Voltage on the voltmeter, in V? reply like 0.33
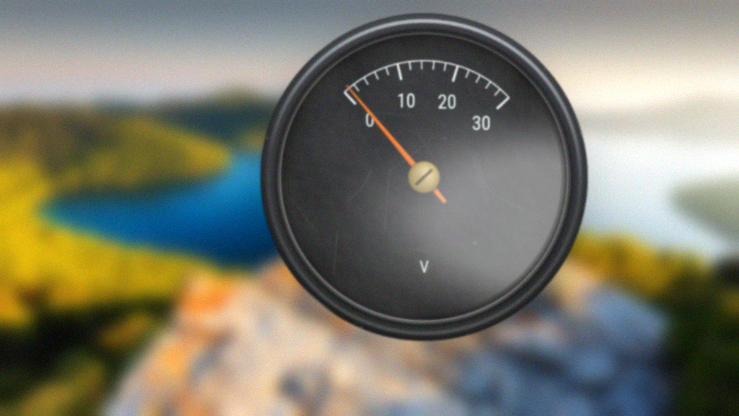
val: 1
